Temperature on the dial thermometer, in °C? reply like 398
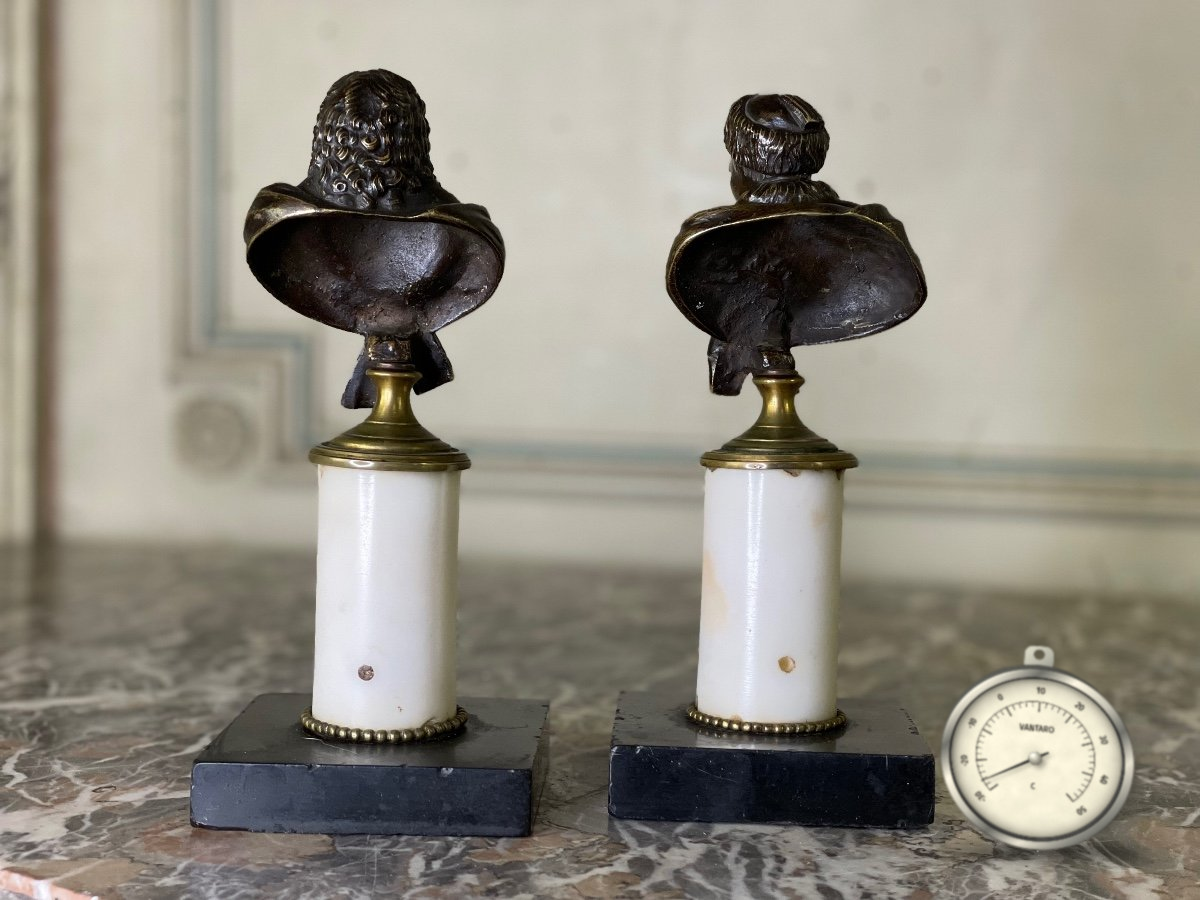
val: -26
